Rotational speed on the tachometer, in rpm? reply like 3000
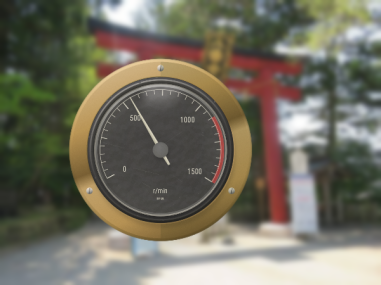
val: 550
